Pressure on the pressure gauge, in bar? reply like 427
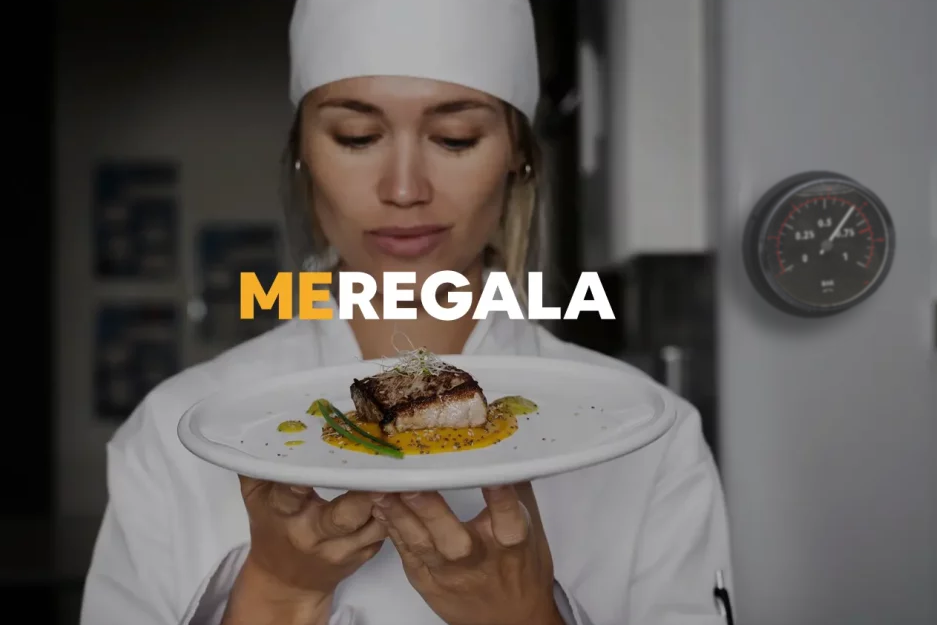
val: 0.65
